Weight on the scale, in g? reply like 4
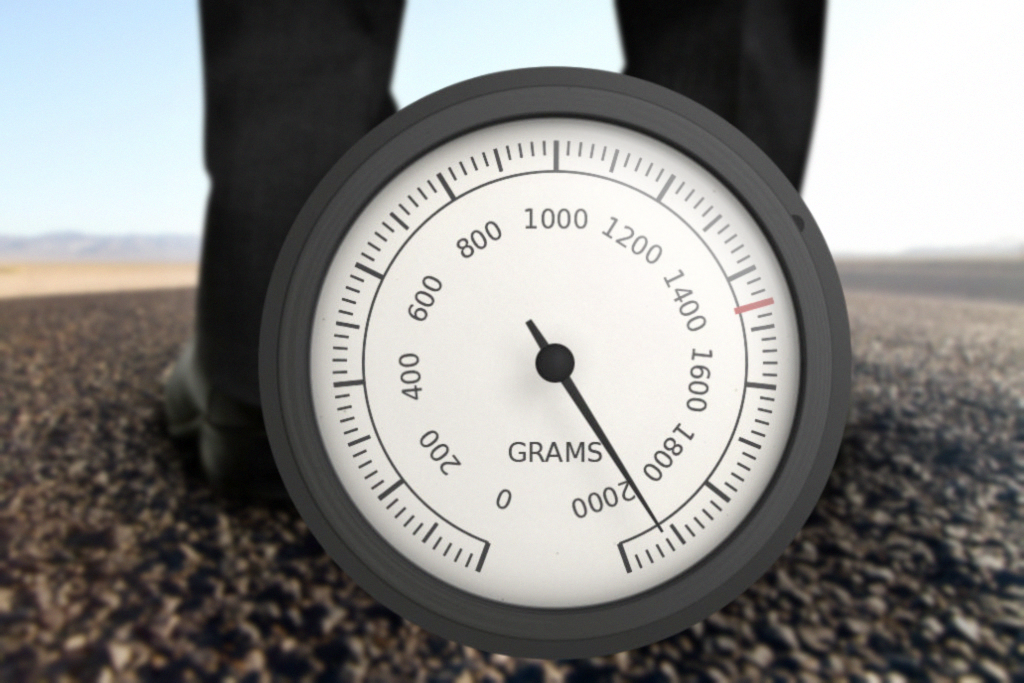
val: 1920
